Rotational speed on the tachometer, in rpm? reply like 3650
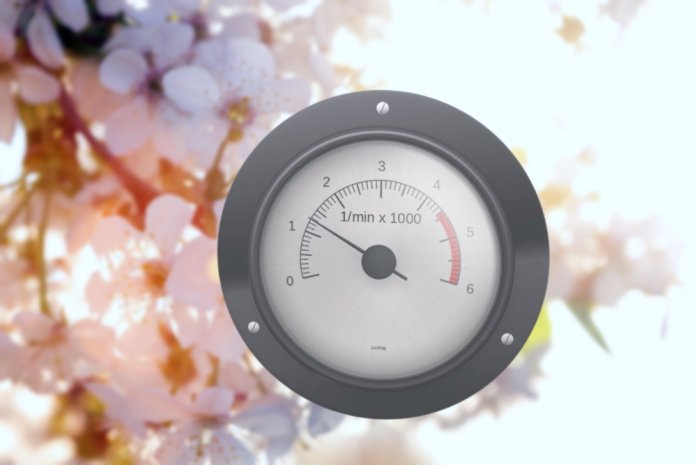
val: 1300
